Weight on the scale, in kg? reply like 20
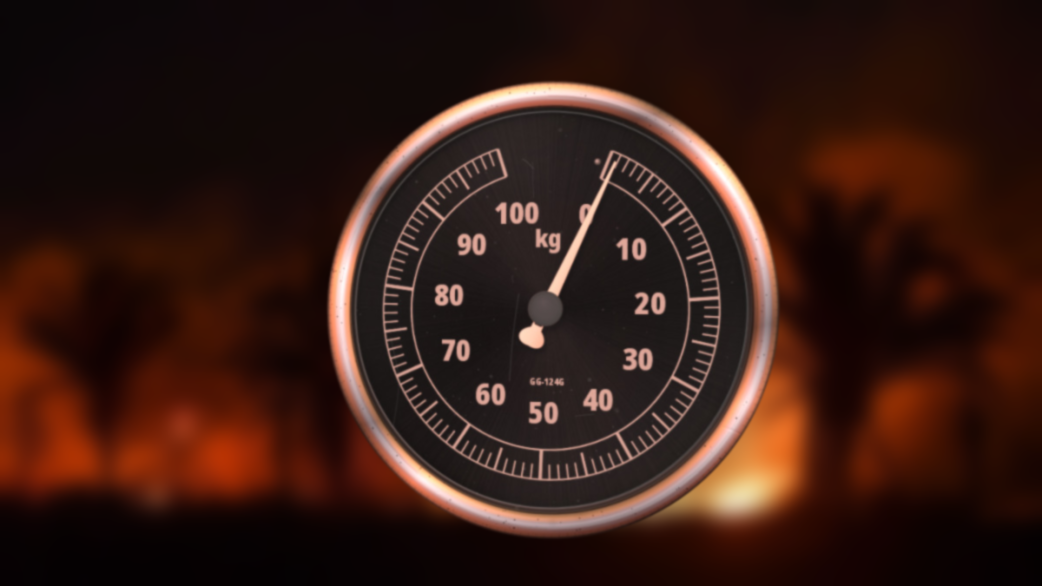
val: 1
